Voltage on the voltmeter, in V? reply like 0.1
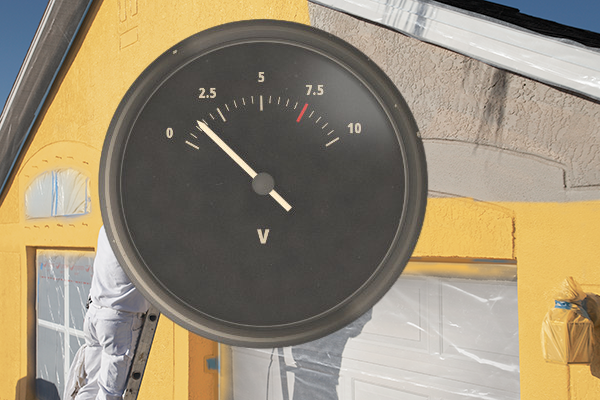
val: 1.25
